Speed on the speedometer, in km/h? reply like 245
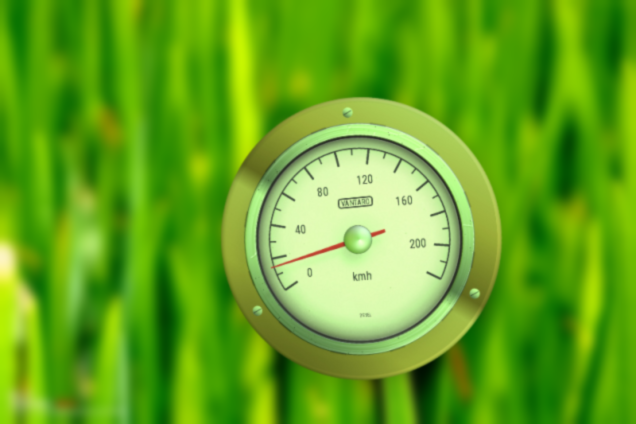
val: 15
